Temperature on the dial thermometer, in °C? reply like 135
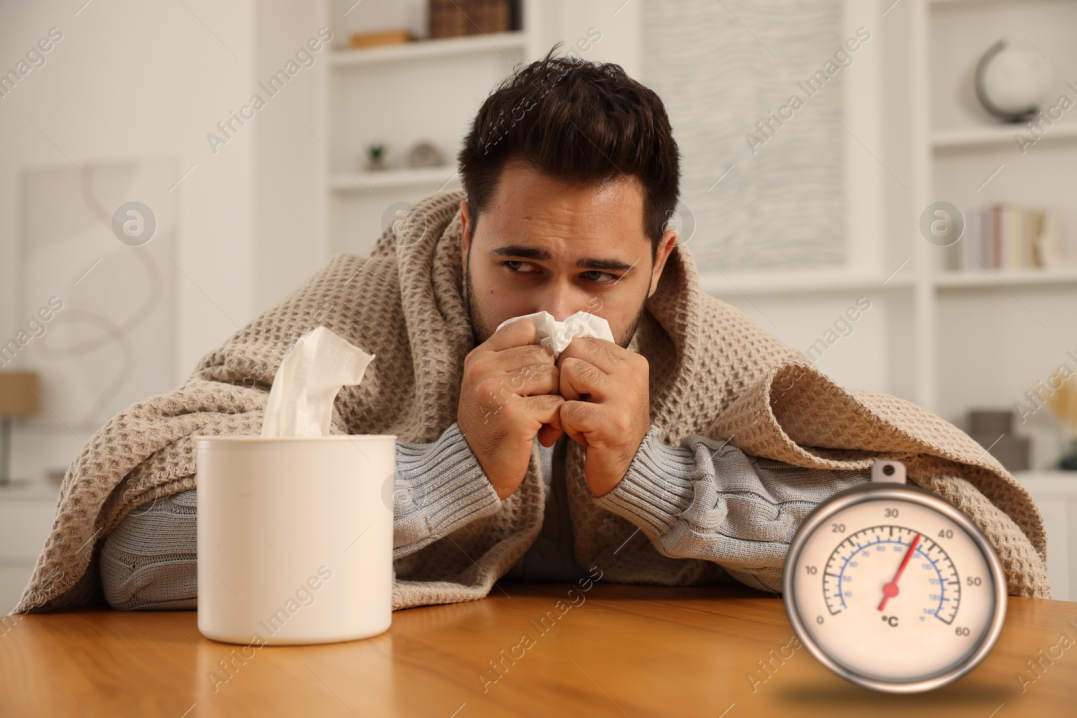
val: 36
